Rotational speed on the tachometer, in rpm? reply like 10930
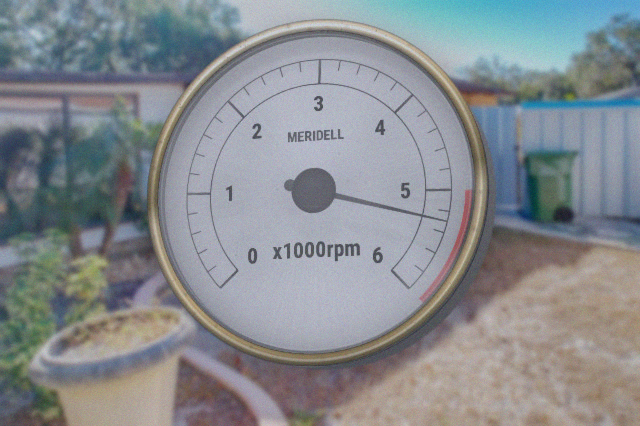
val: 5300
